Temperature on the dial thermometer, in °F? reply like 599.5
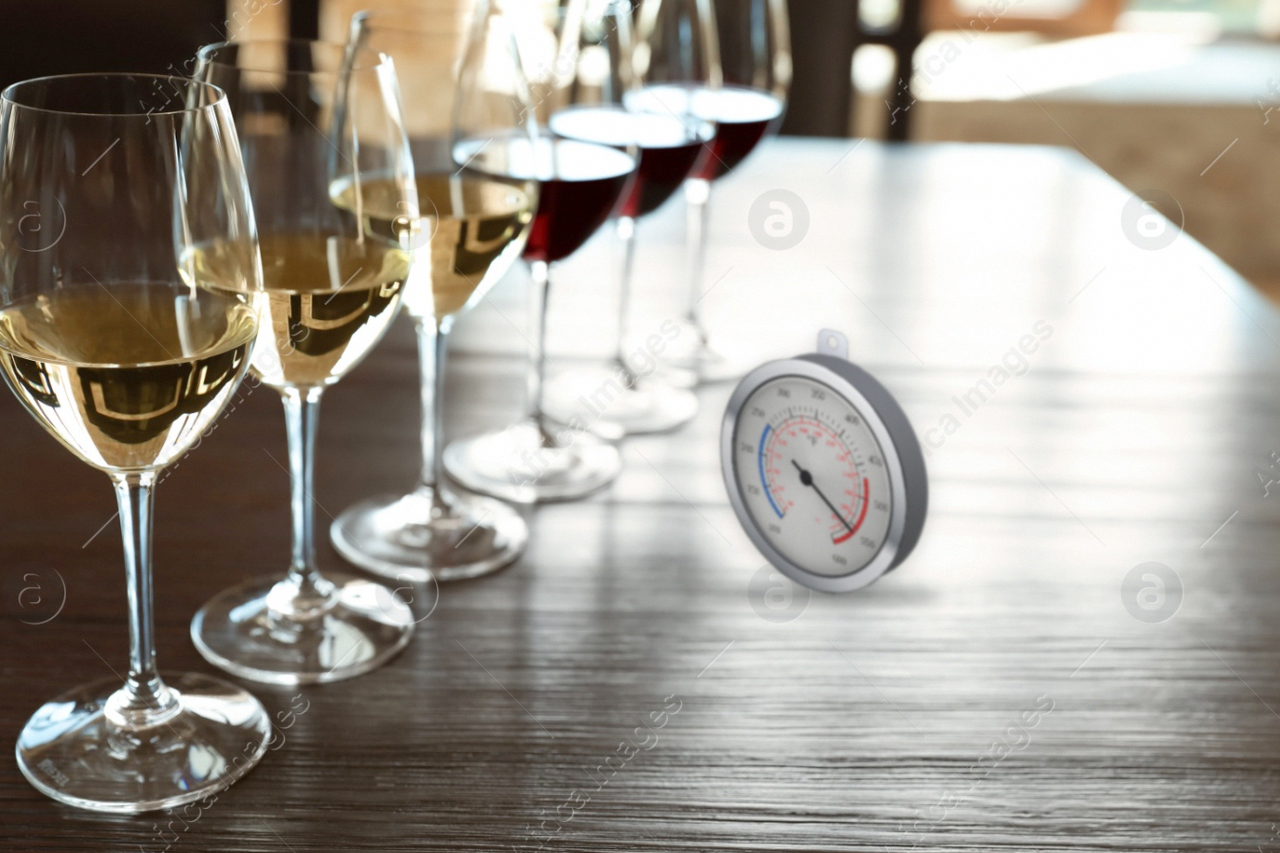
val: 550
